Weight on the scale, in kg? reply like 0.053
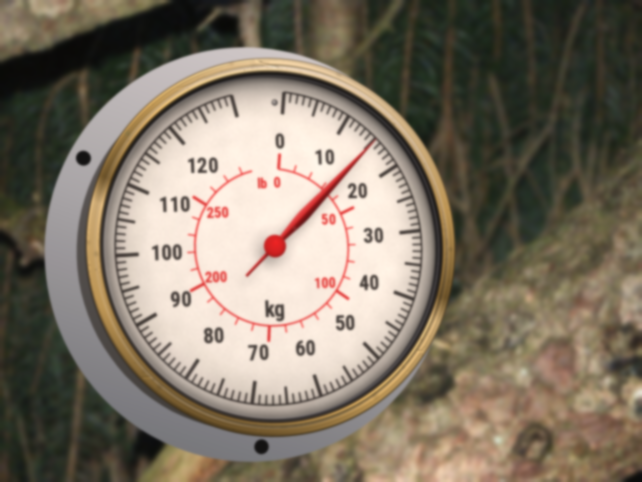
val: 15
